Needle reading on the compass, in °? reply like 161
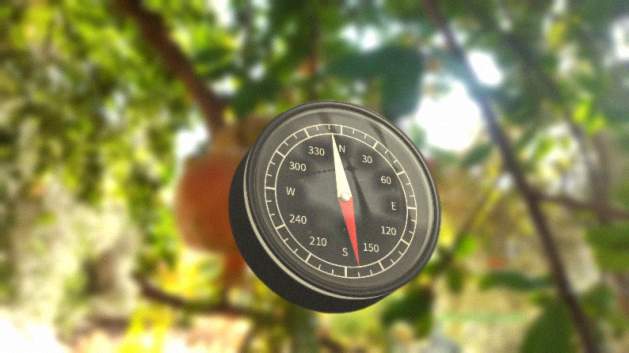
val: 170
